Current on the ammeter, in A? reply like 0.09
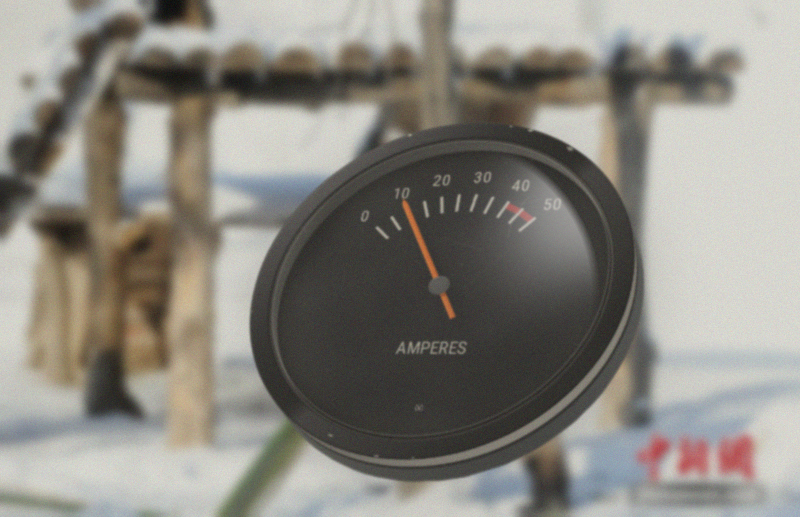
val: 10
